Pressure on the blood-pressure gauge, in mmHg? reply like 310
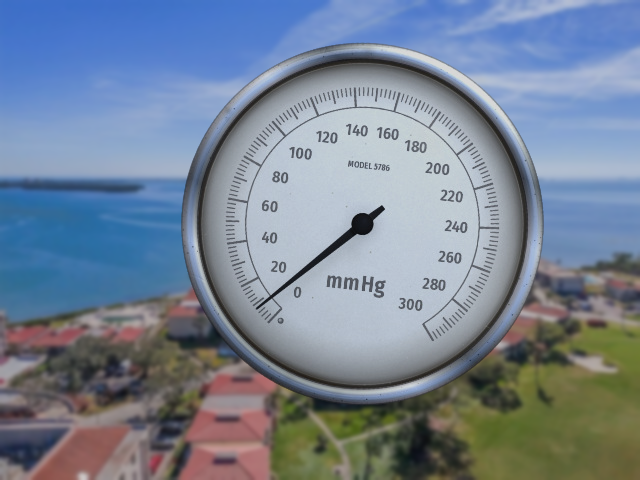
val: 8
